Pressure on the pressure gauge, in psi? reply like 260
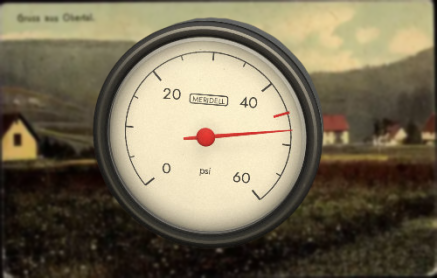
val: 47.5
